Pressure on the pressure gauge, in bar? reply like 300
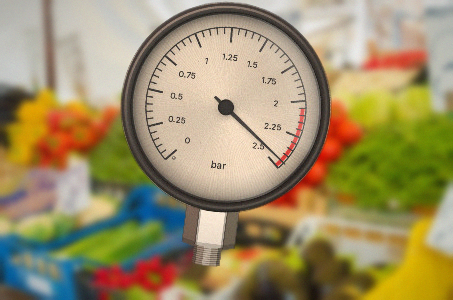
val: 2.45
